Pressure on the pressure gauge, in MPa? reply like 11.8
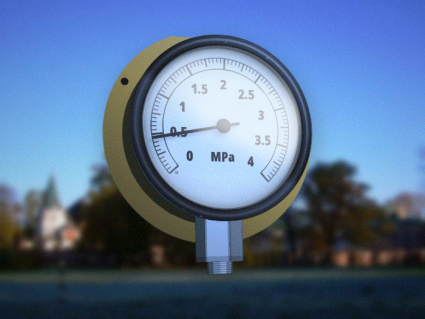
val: 0.45
